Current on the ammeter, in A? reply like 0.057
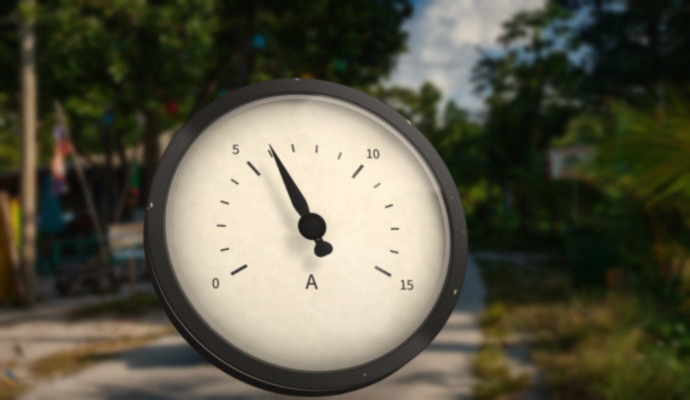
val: 6
